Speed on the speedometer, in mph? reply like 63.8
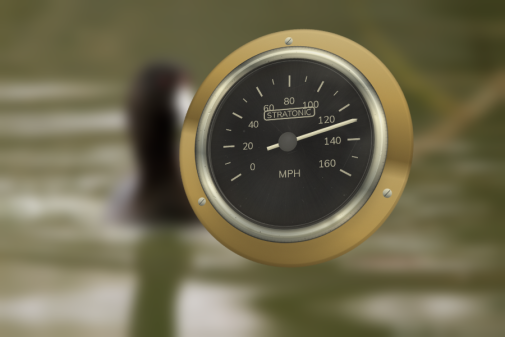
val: 130
